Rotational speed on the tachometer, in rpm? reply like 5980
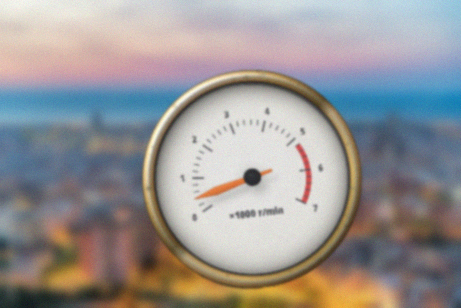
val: 400
